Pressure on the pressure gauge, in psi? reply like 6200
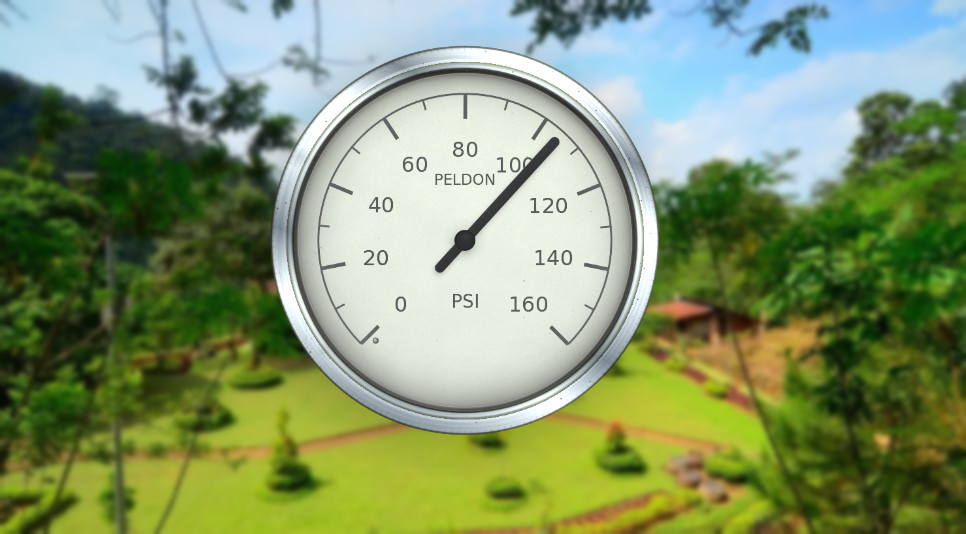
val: 105
